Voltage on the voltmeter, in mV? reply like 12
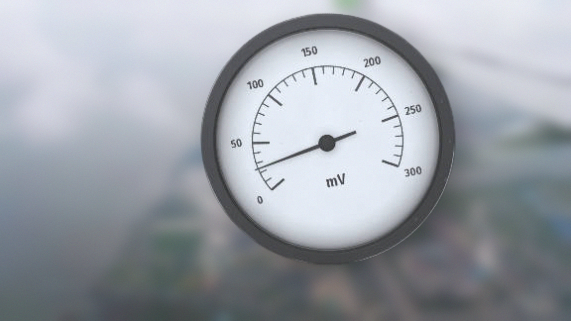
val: 25
